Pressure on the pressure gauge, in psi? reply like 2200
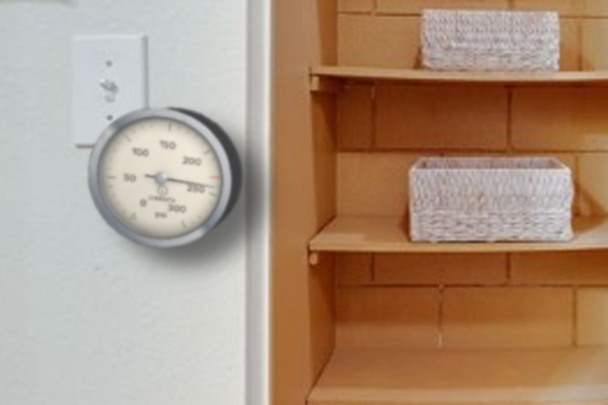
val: 240
